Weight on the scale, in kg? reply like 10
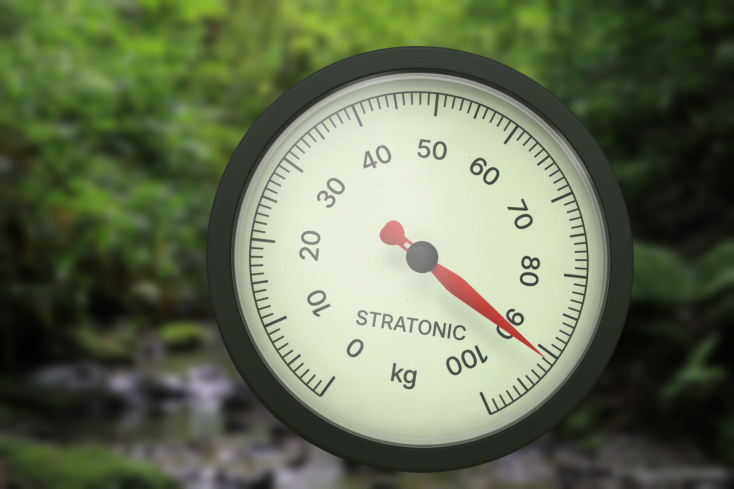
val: 91
